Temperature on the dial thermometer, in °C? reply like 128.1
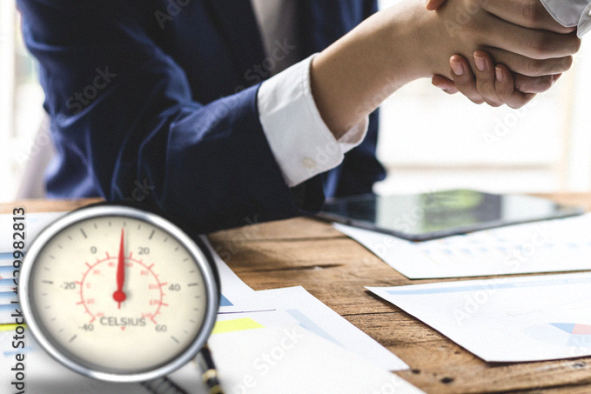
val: 12
